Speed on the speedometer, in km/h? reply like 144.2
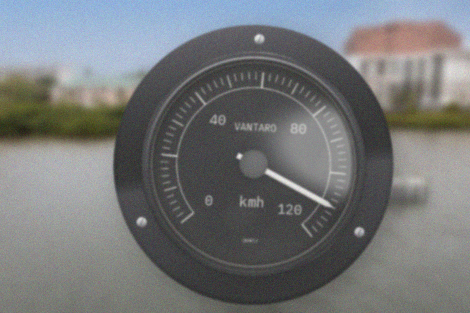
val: 110
